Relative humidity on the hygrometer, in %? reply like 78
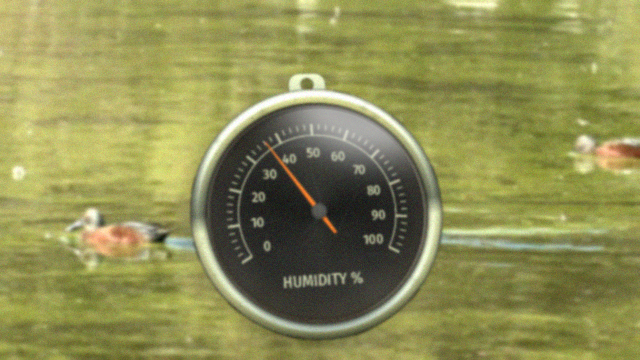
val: 36
